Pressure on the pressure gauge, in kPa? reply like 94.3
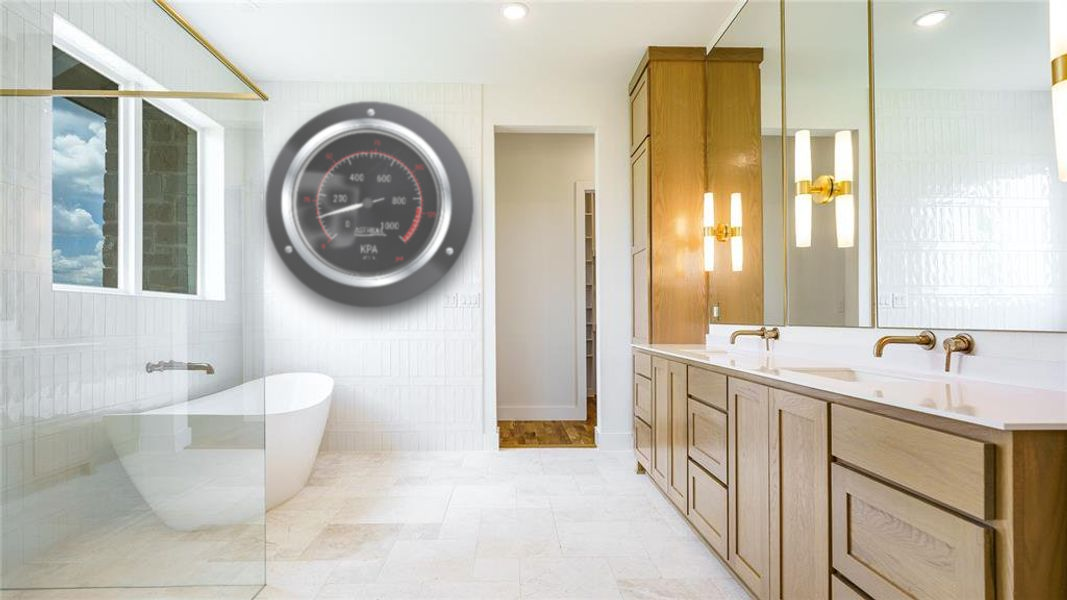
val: 100
